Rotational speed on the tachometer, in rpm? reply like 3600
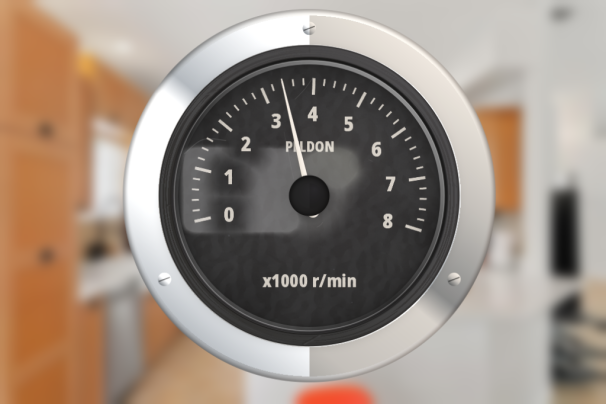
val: 3400
